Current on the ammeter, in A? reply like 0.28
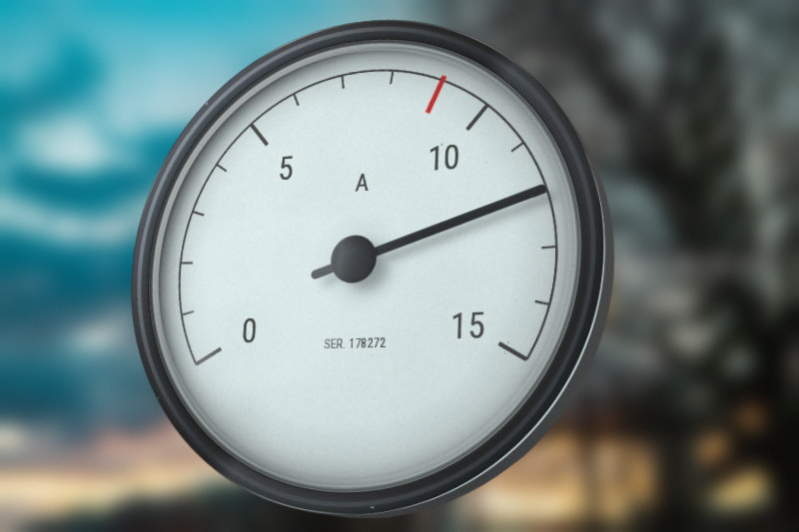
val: 12
